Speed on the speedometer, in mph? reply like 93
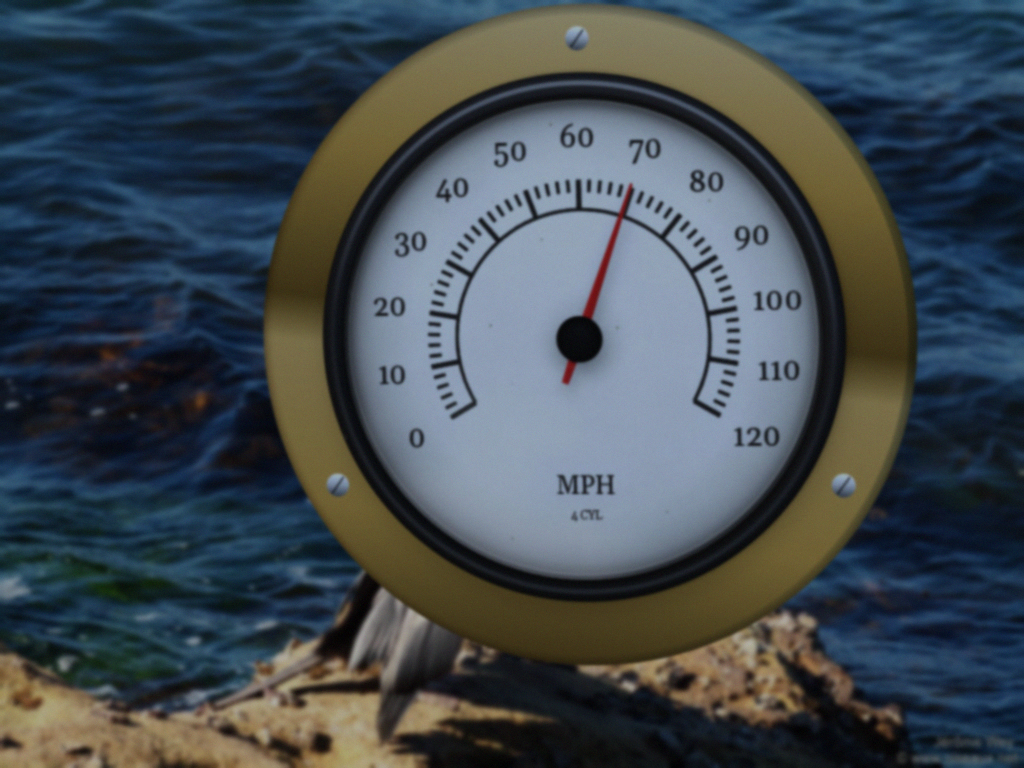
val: 70
